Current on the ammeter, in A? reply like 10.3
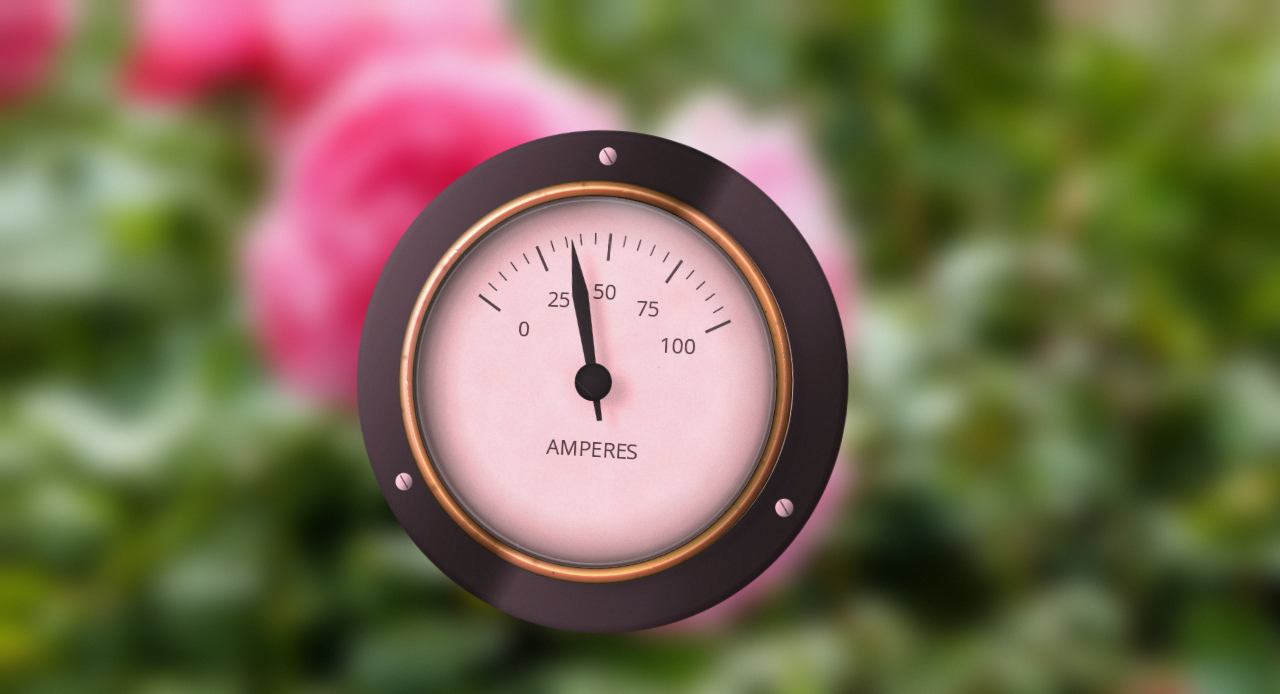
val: 37.5
